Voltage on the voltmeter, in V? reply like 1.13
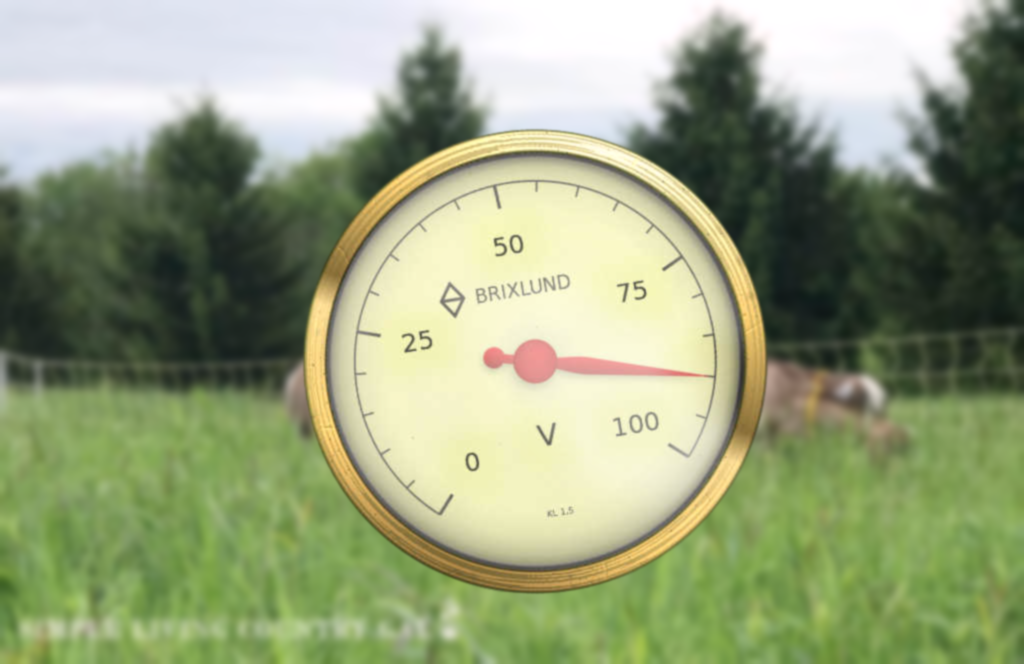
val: 90
